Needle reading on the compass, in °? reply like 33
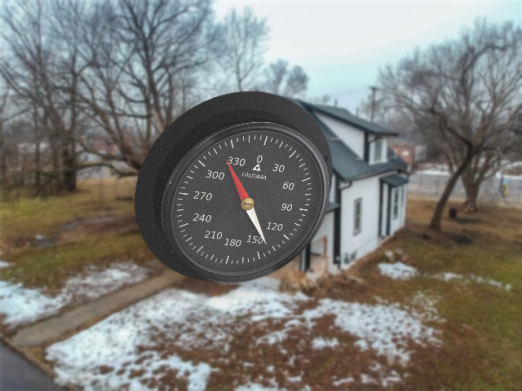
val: 320
